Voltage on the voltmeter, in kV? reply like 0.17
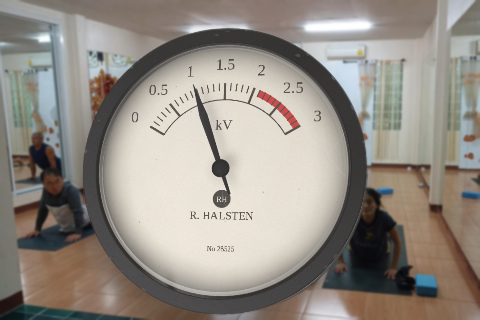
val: 1
